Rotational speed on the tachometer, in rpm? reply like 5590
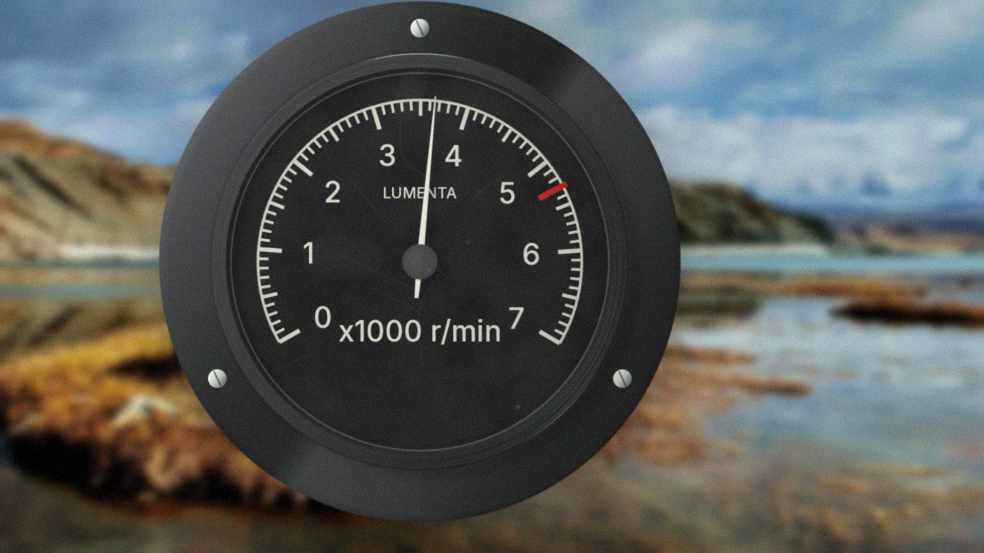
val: 3650
